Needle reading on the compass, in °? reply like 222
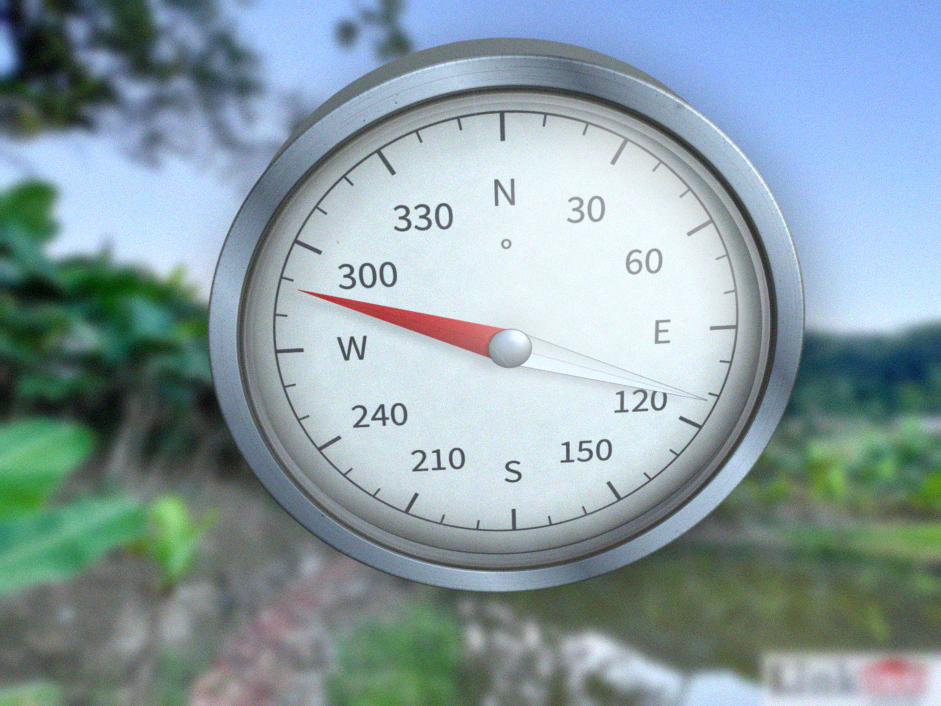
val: 290
